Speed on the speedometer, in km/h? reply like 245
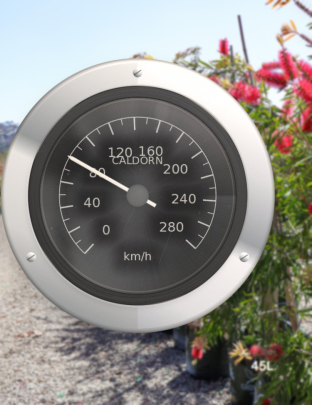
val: 80
